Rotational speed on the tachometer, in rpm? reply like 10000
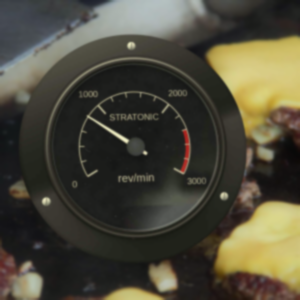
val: 800
